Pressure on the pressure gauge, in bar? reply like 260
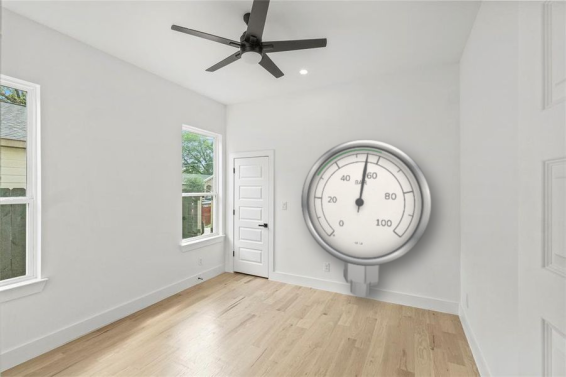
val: 55
